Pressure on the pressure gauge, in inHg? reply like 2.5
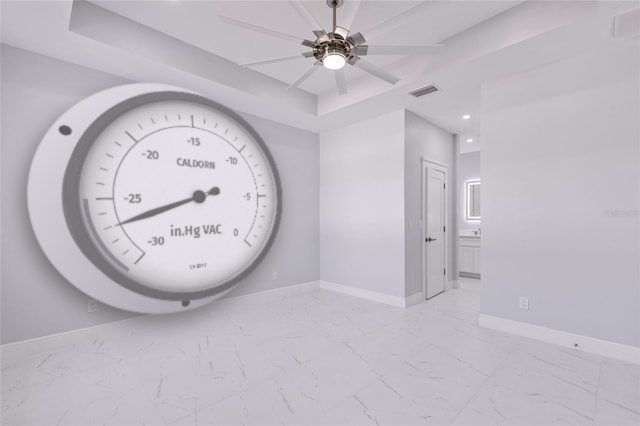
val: -27
